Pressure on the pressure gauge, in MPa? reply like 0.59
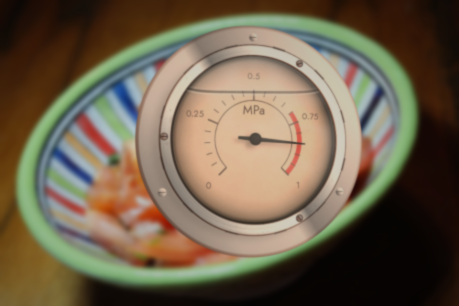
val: 0.85
